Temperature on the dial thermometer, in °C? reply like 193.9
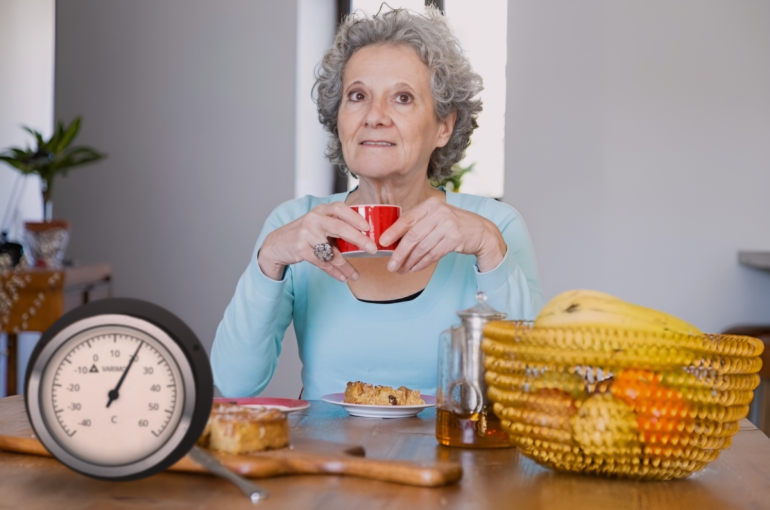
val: 20
